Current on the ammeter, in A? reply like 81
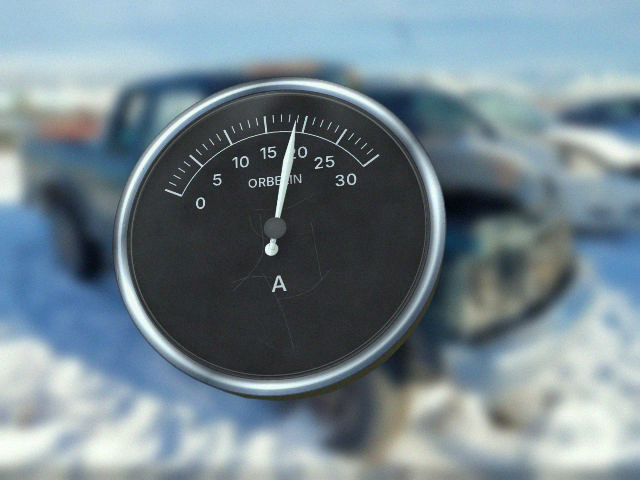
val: 19
